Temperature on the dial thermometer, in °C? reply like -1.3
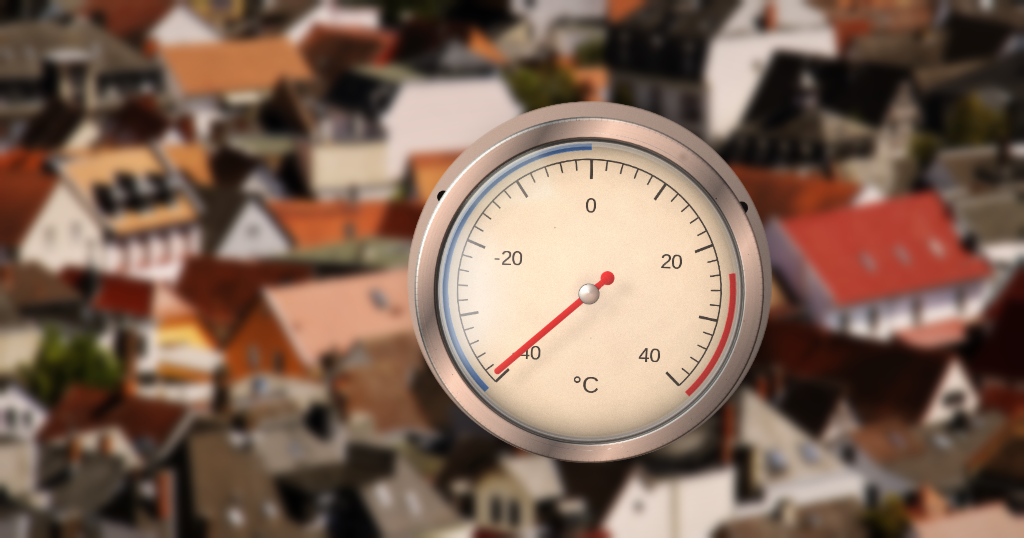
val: -39
